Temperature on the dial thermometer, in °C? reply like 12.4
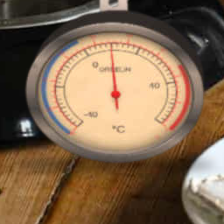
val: 10
